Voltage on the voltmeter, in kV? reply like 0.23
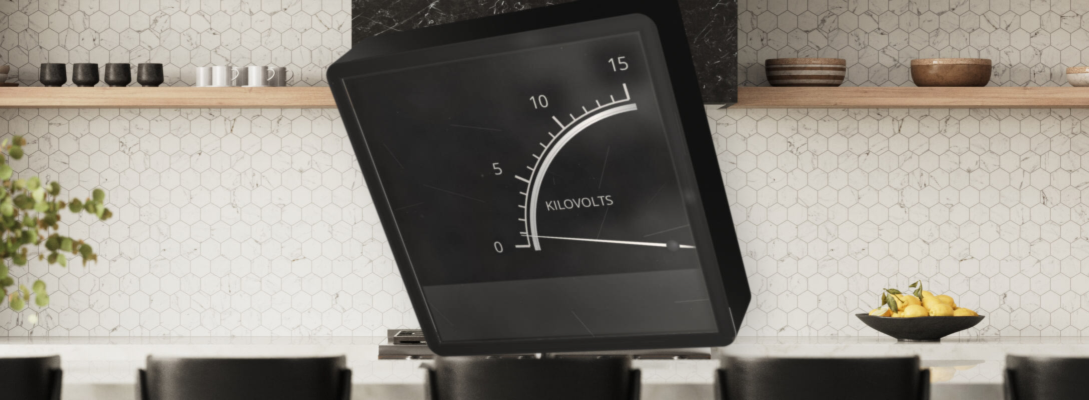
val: 1
